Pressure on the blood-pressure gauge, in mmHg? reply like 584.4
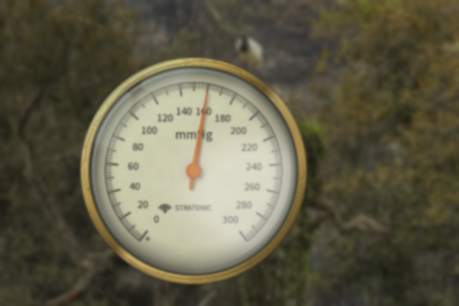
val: 160
